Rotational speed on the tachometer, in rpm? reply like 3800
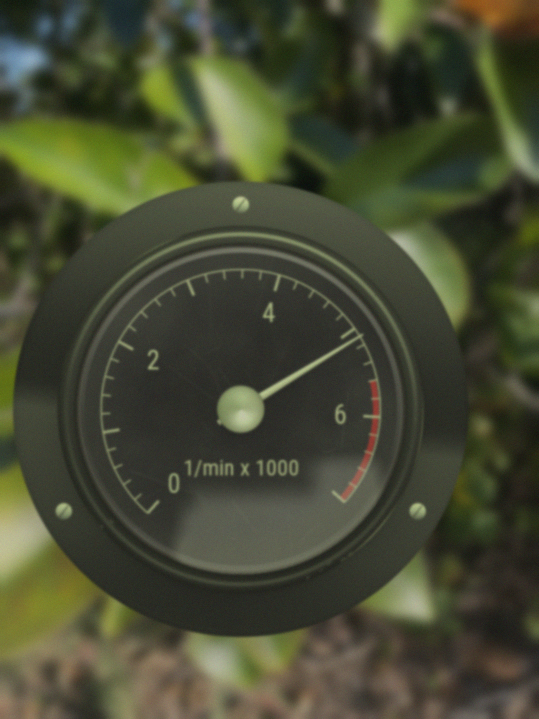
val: 5100
